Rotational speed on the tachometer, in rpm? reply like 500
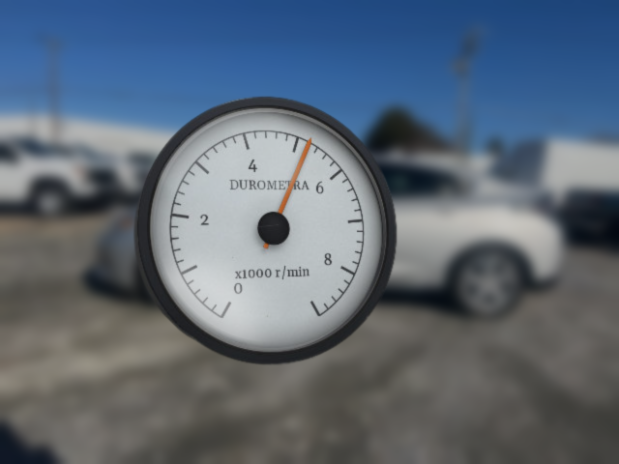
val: 5200
